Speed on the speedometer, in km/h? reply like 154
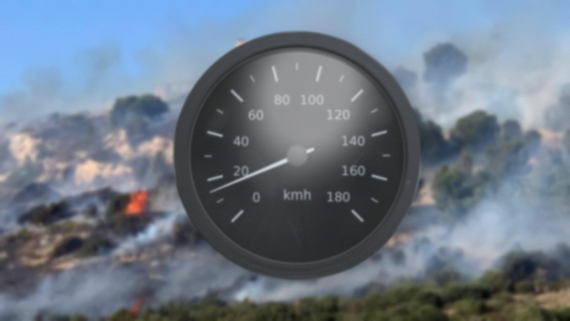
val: 15
